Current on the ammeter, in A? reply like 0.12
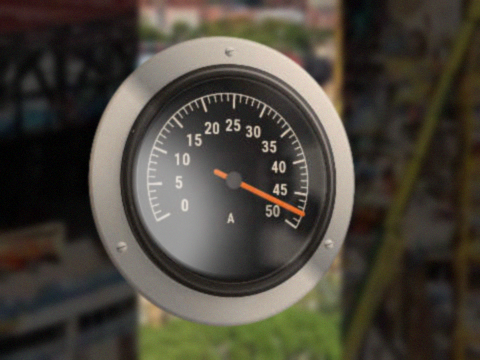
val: 48
